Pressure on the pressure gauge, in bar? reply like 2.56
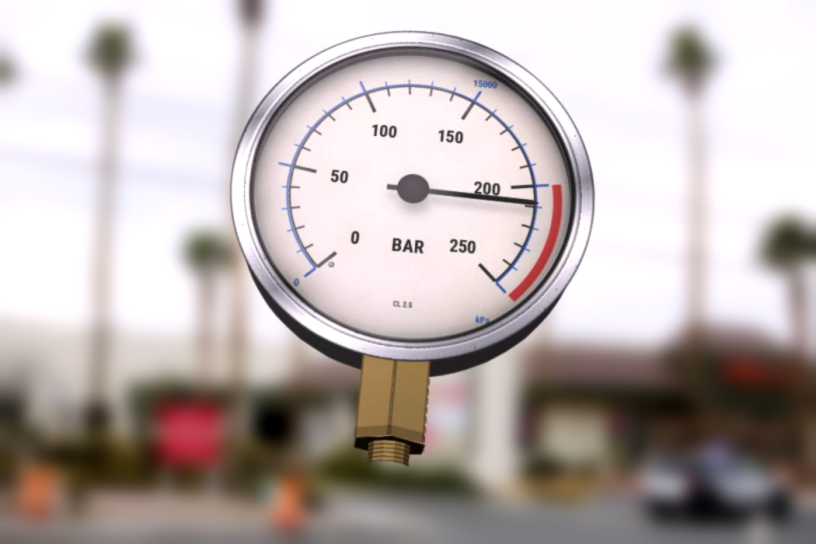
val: 210
